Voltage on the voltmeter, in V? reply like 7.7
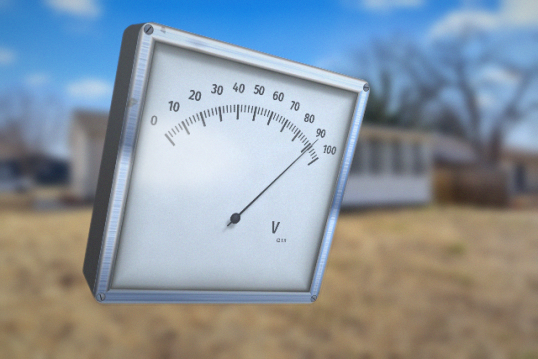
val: 90
